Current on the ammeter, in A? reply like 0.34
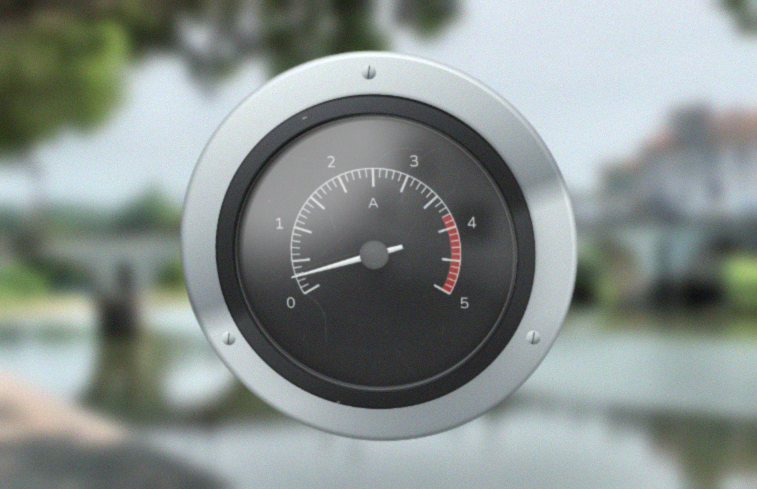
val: 0.3
